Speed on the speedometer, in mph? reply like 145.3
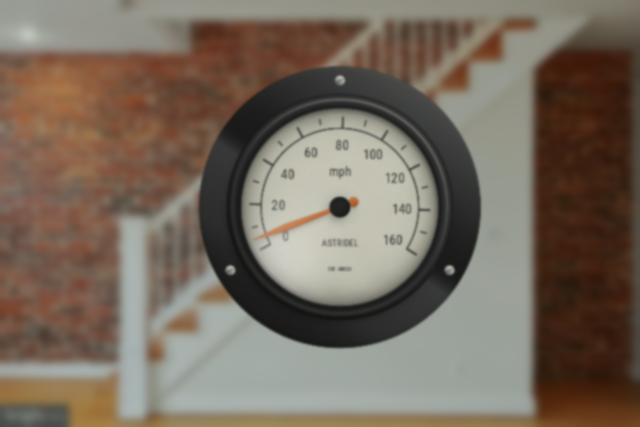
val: 5
